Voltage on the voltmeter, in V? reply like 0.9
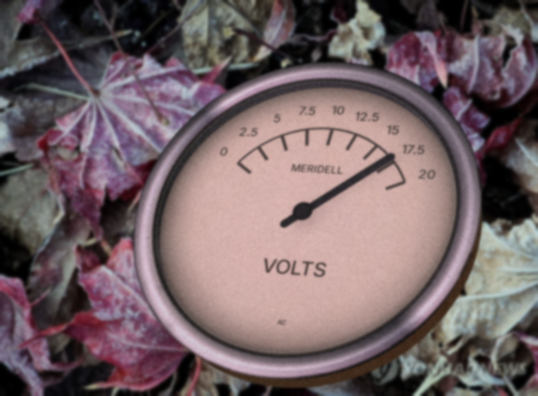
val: 17.5
